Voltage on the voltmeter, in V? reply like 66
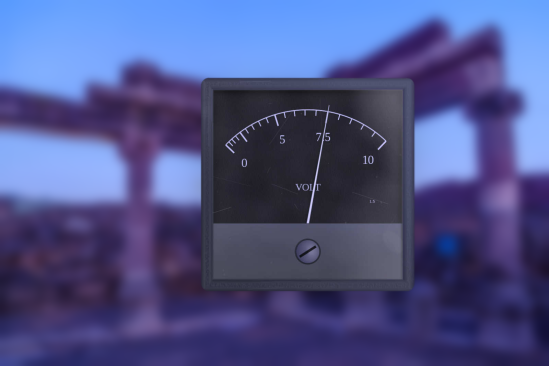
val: 7.5
